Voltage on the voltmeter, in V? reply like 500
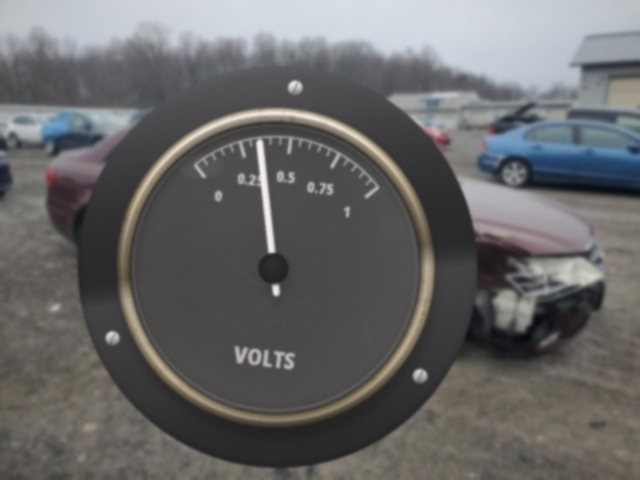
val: 0.35
